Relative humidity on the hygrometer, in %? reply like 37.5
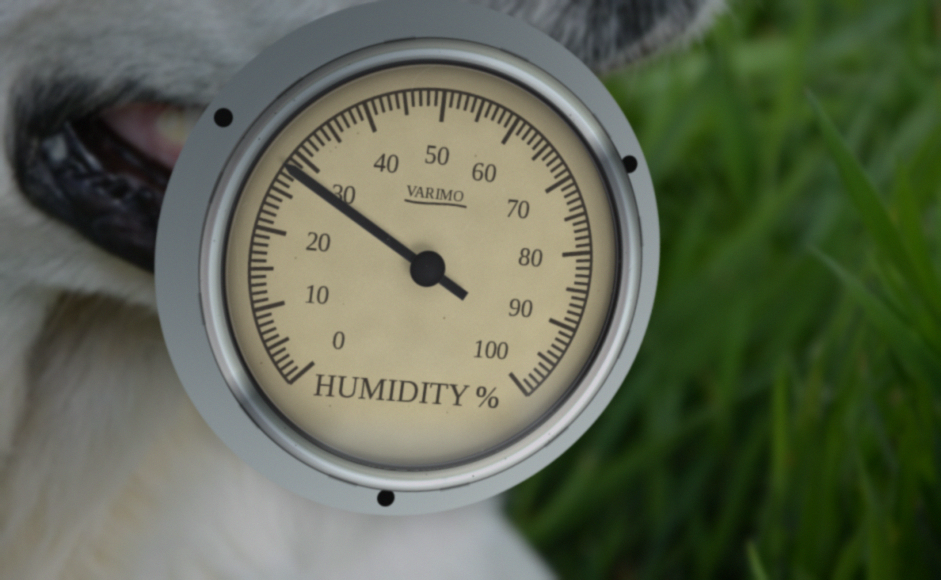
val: 28
